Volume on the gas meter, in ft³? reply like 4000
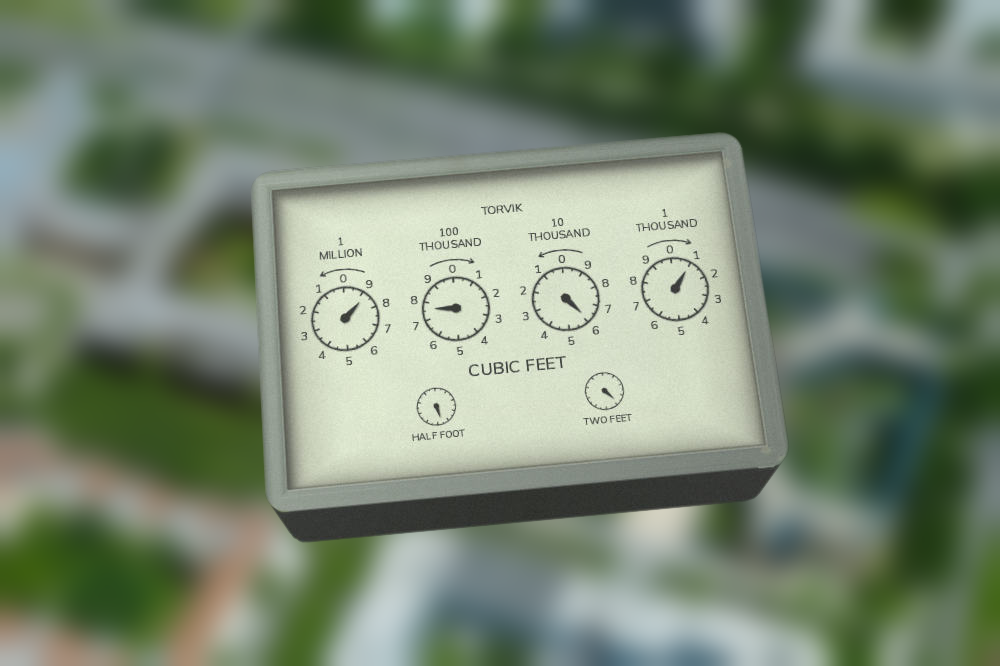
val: 876100
